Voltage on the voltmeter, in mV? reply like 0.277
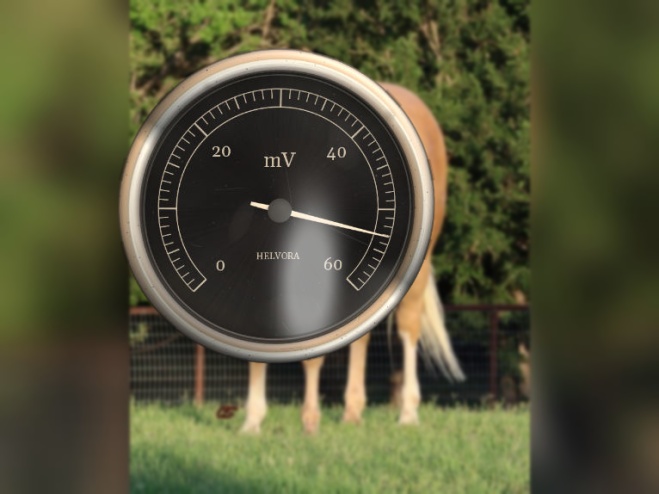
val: 53
